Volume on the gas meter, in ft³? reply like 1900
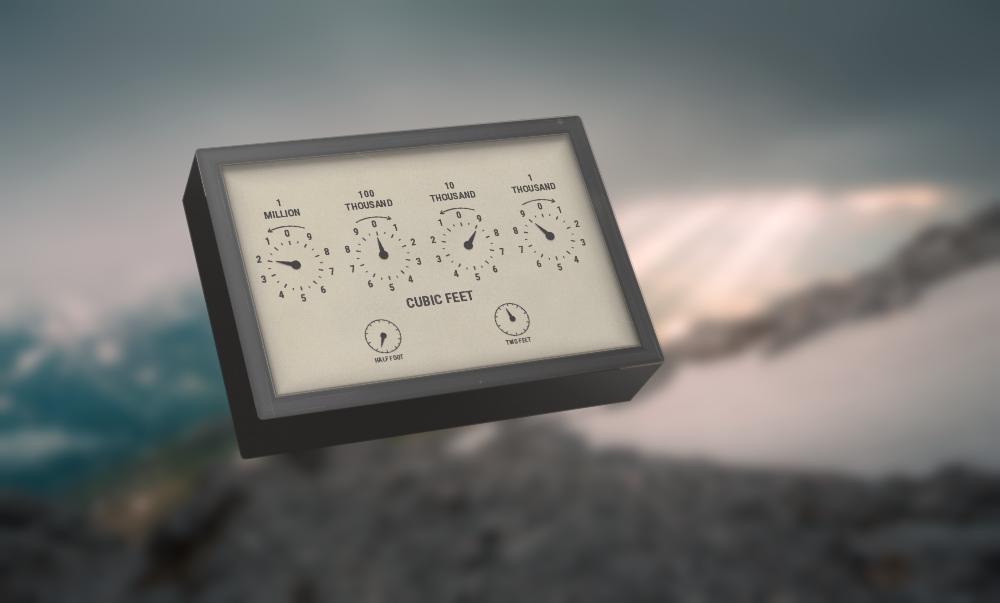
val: 198900
